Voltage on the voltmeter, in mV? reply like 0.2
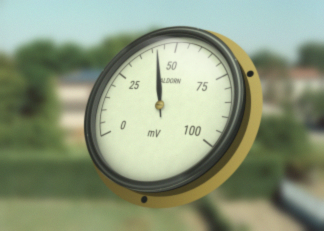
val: 42.5
